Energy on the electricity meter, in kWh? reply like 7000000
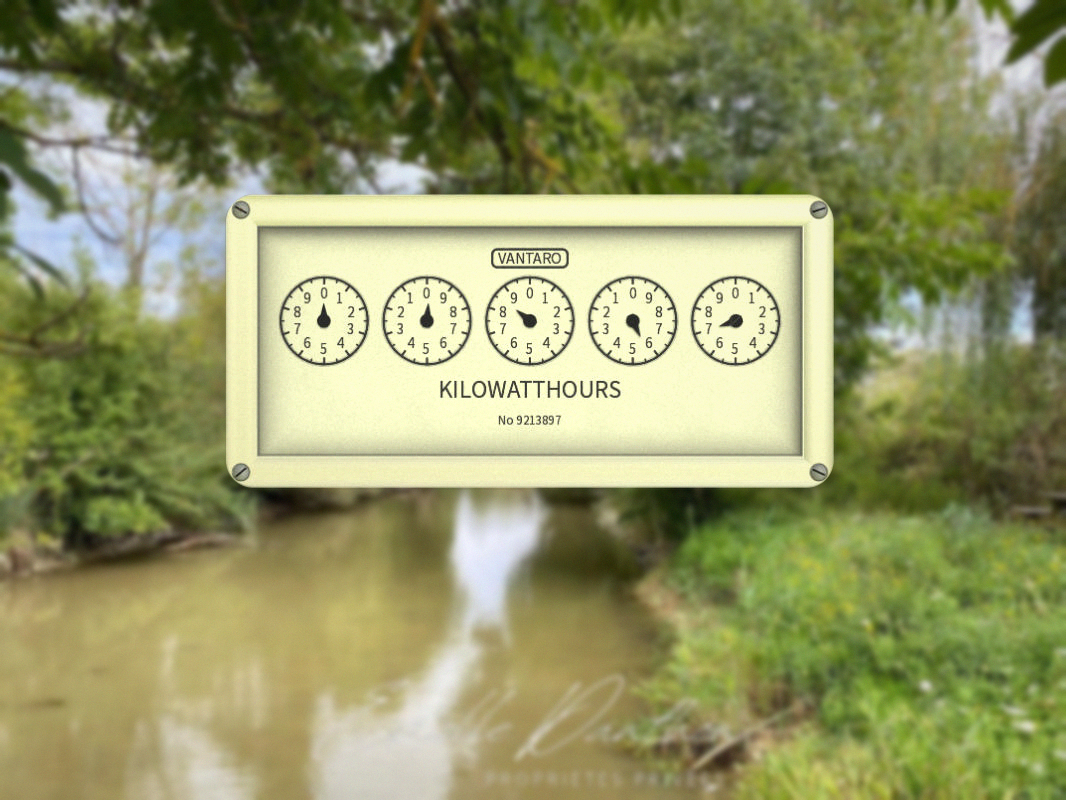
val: 99857
